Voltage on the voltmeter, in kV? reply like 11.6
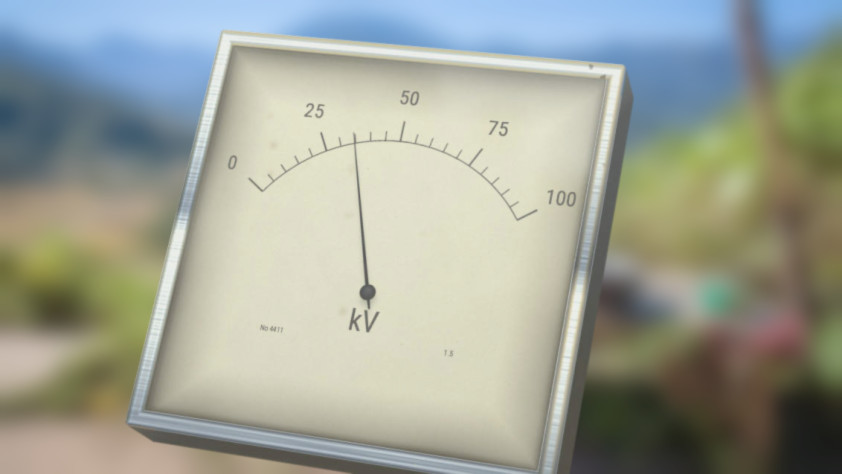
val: 35
